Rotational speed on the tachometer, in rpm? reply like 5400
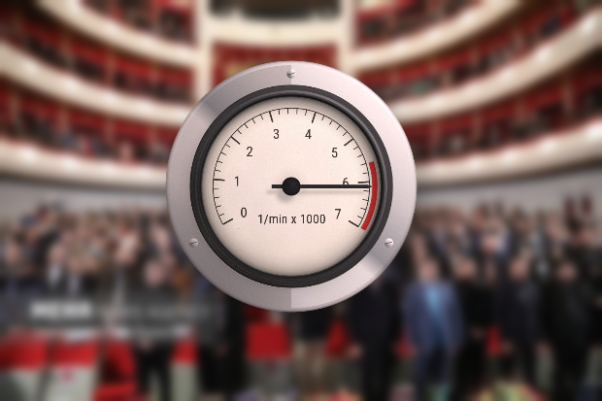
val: 6100
